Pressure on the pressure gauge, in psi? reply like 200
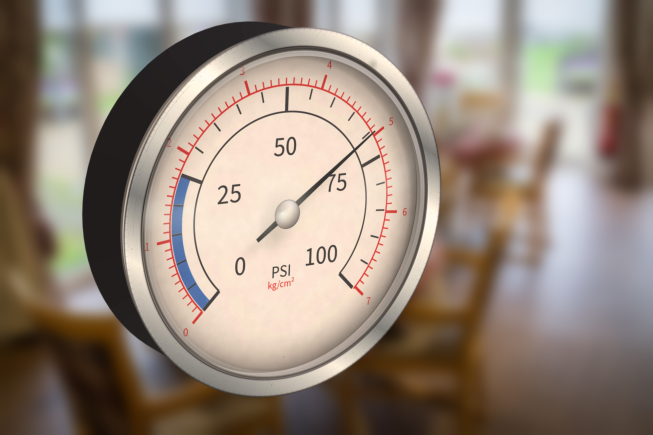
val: 70
